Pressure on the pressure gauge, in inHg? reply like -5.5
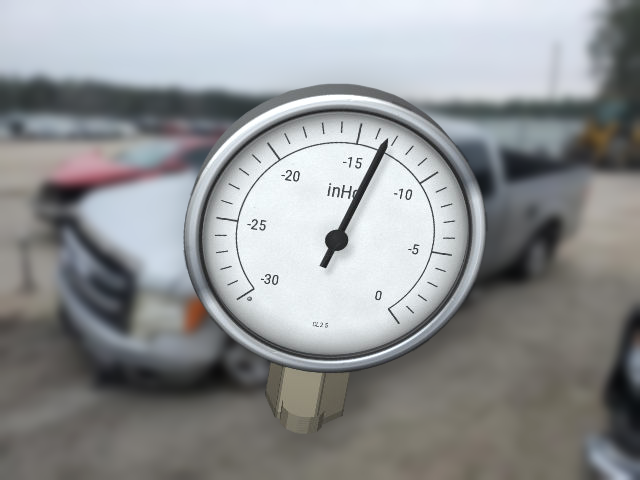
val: -13.5
